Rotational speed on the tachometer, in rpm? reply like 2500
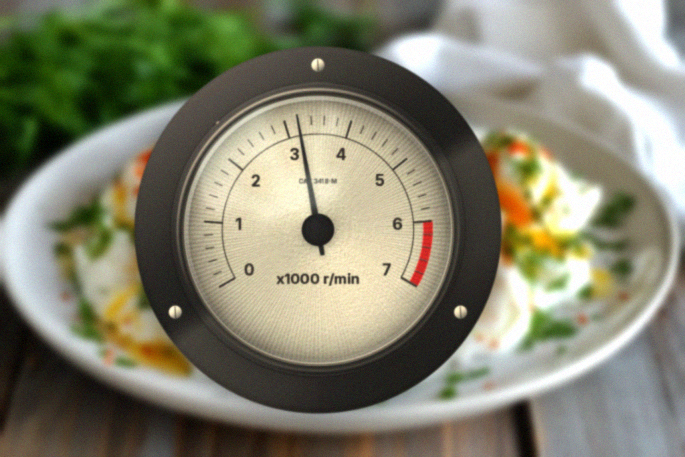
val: 3200
